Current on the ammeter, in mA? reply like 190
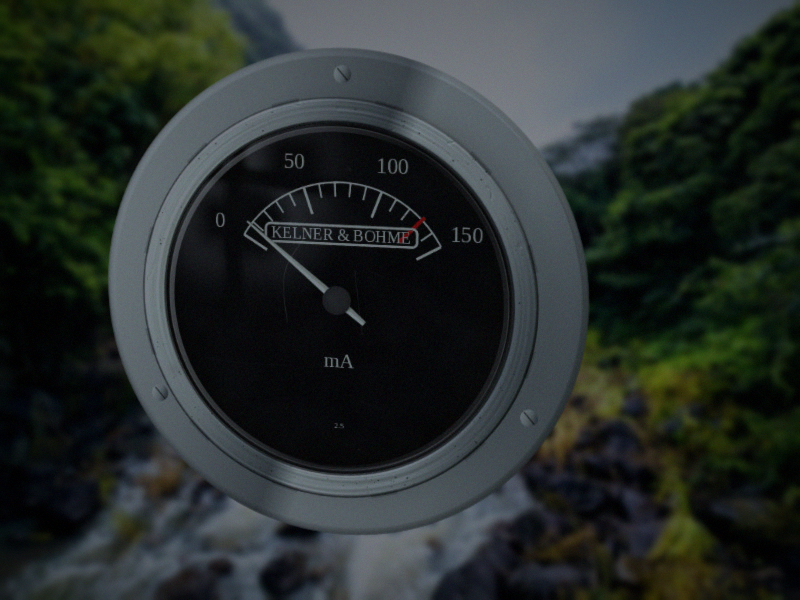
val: 10
